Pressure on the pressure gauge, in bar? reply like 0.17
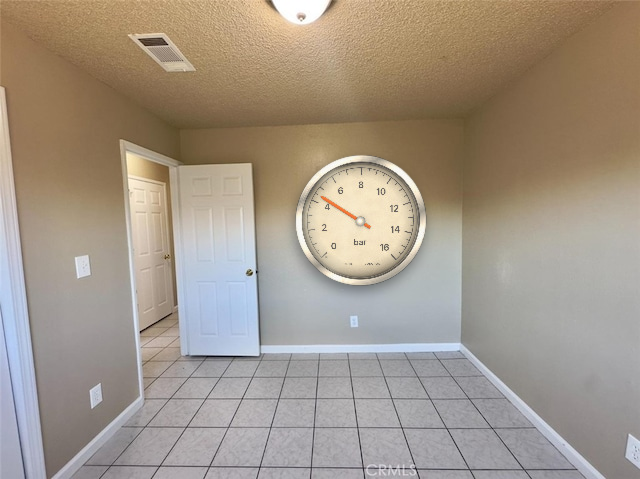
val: 4.5
